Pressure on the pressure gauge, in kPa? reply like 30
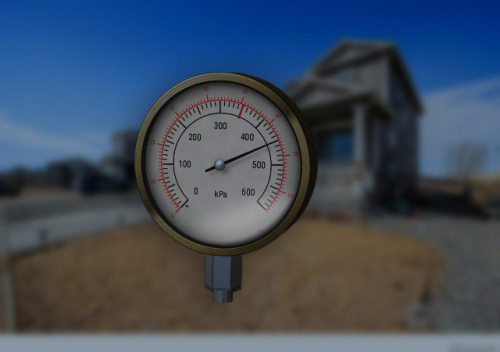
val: 450
